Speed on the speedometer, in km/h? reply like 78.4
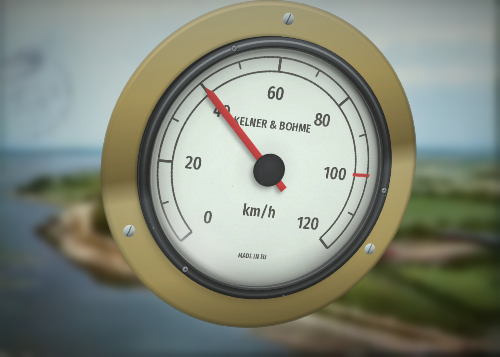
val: 40
